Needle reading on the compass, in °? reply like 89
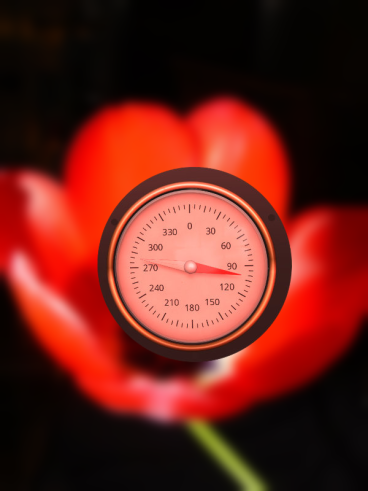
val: 100
